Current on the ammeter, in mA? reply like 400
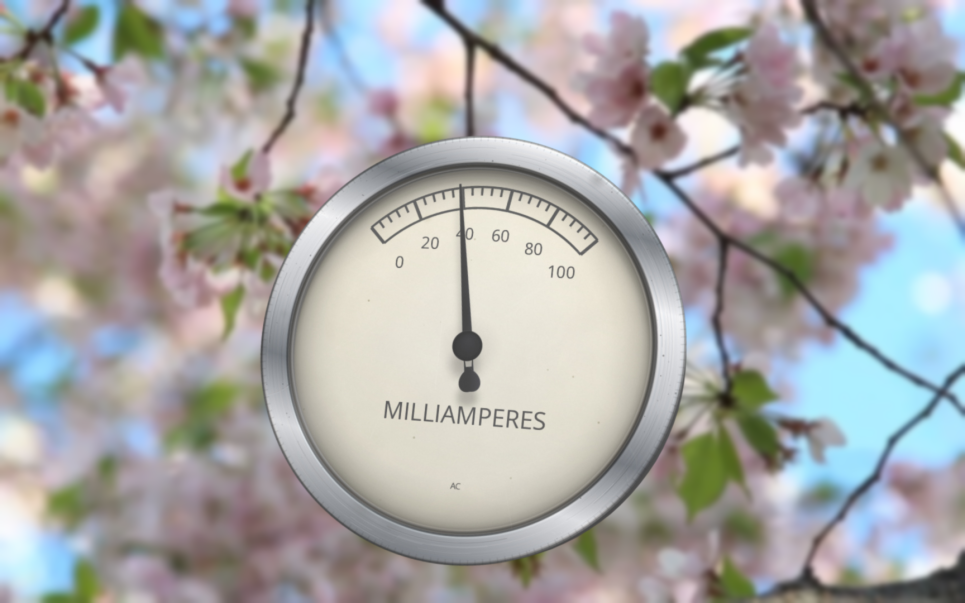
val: 40
